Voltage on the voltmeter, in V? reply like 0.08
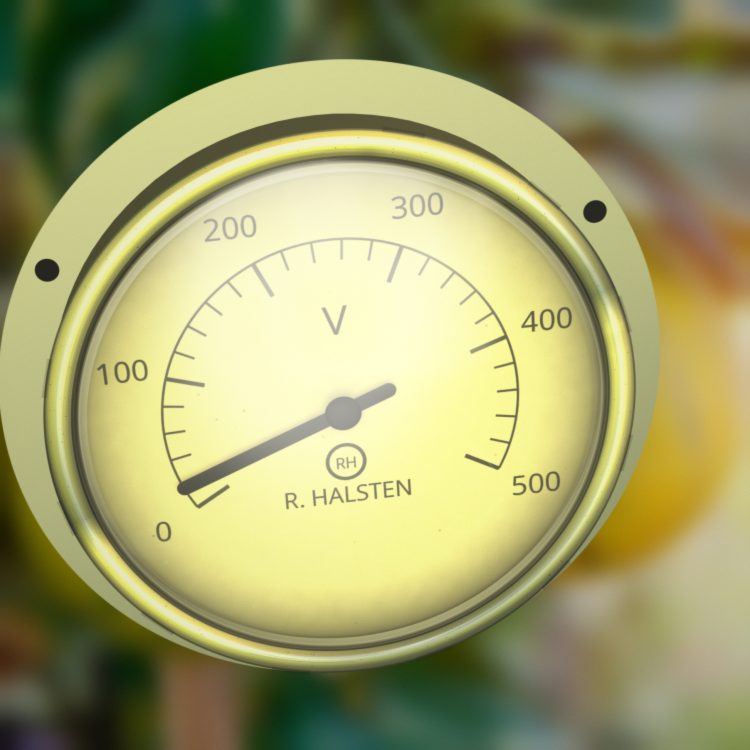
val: 20
